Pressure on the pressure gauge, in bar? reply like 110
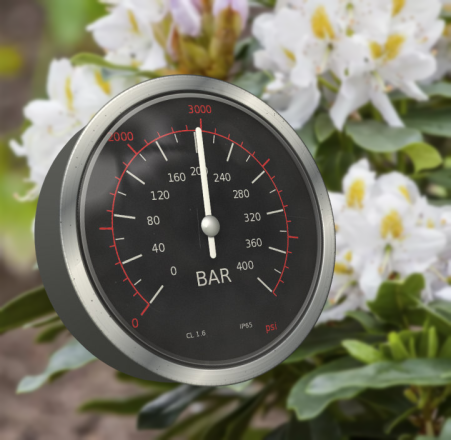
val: 200
